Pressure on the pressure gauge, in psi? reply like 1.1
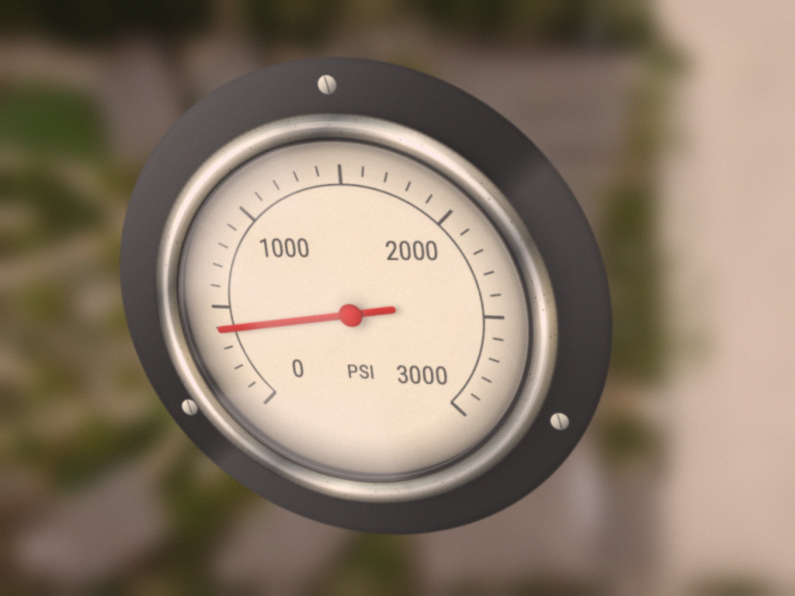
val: 400
